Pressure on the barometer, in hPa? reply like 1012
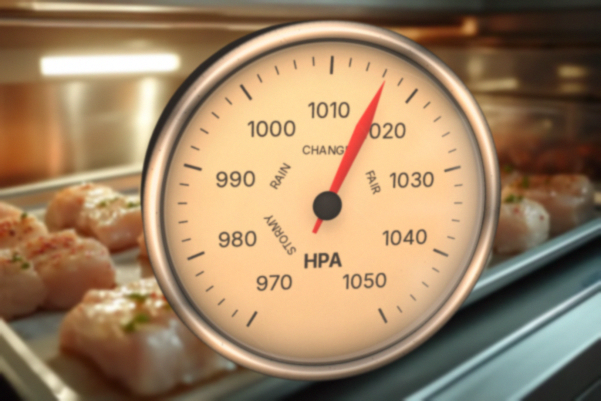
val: 1016
